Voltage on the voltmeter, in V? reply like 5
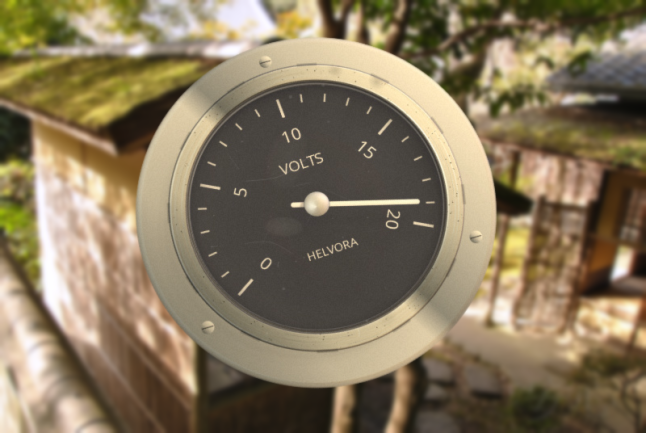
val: 19
